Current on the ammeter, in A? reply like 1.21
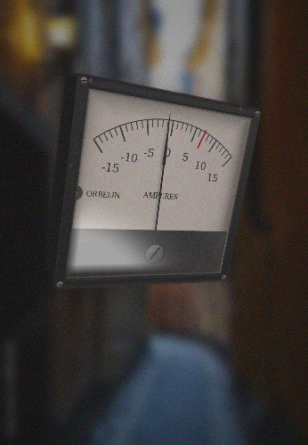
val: -1
